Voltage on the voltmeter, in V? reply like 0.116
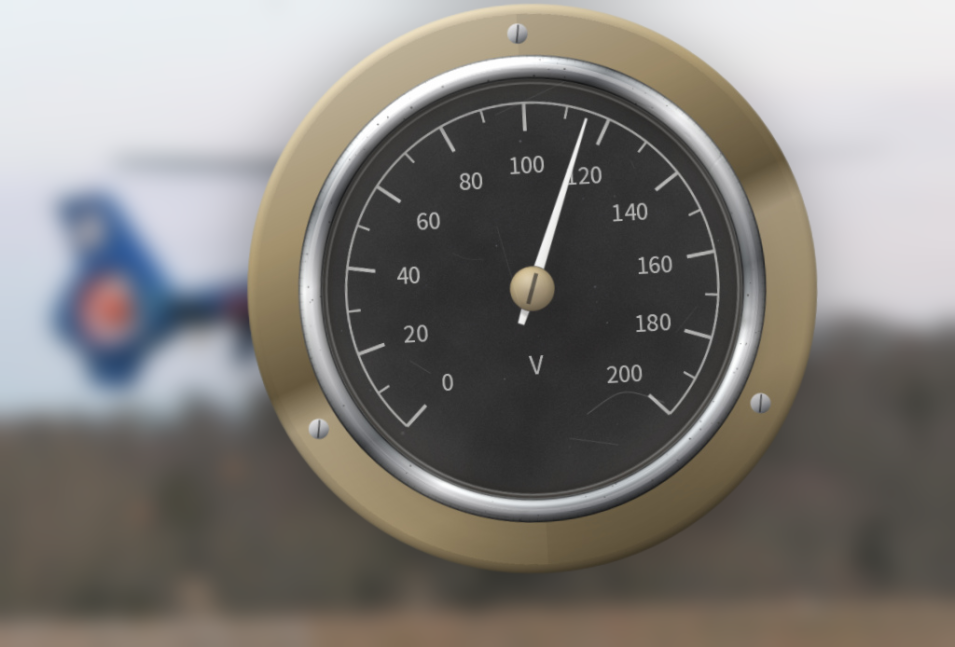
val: 115
